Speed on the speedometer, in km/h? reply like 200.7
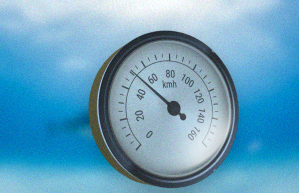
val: 50
